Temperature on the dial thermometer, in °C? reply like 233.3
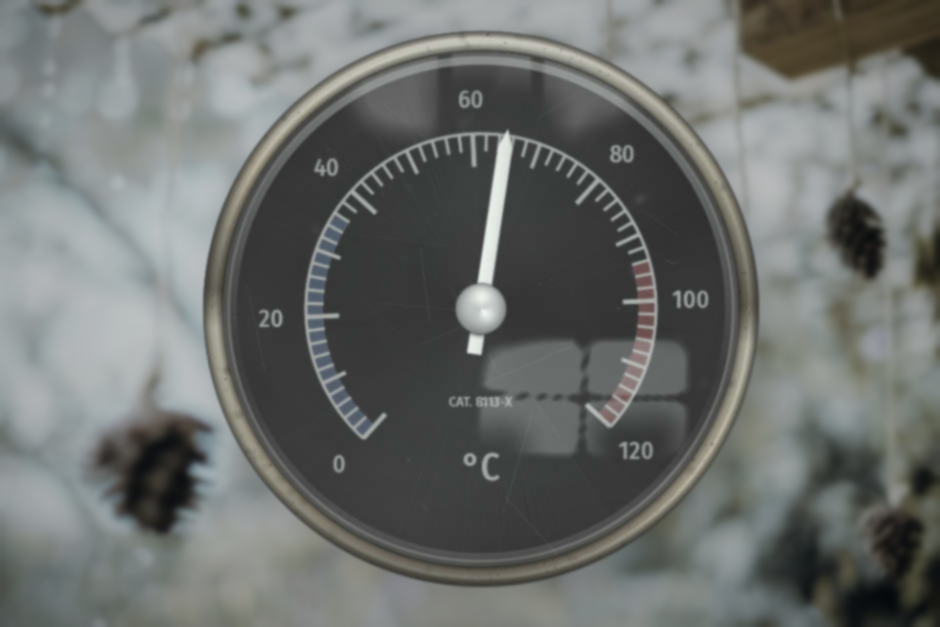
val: 65
